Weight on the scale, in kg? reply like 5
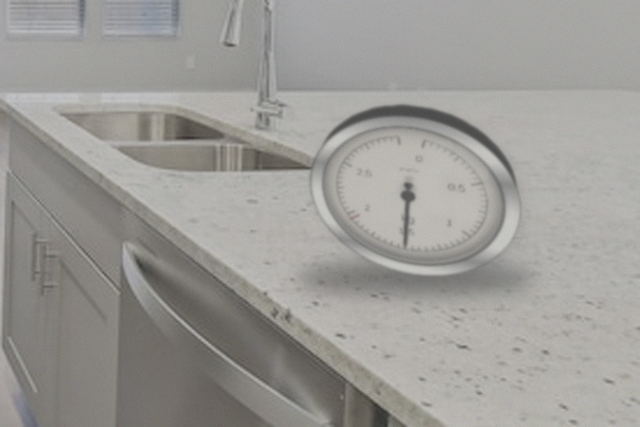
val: 1.5
